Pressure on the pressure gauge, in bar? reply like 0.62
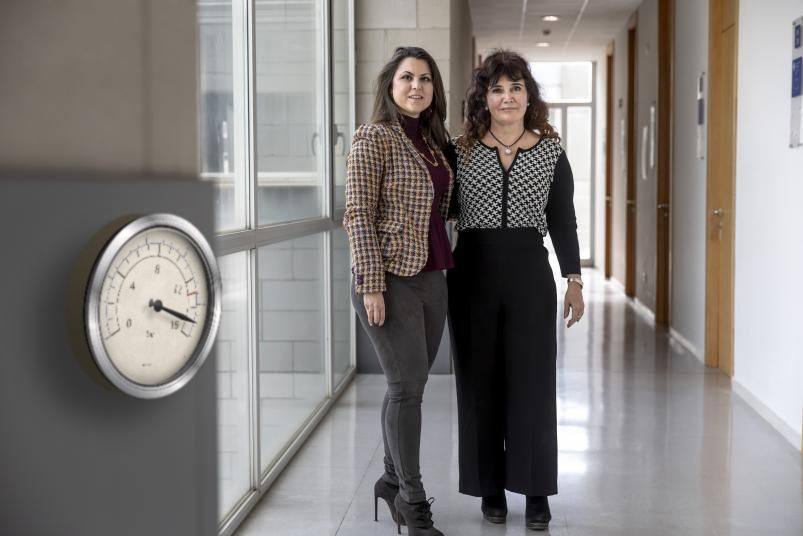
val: 15
